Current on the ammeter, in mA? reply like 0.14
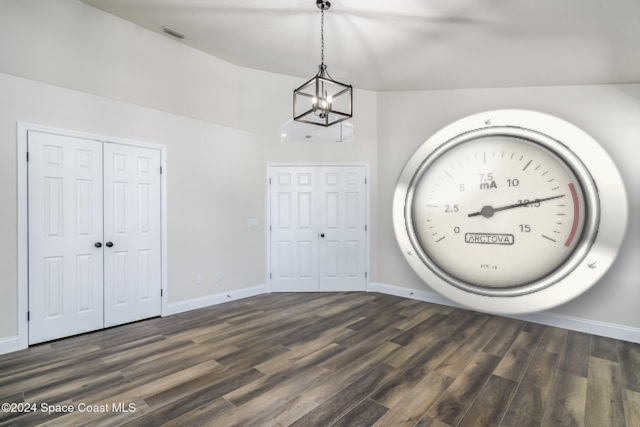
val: 12.5
